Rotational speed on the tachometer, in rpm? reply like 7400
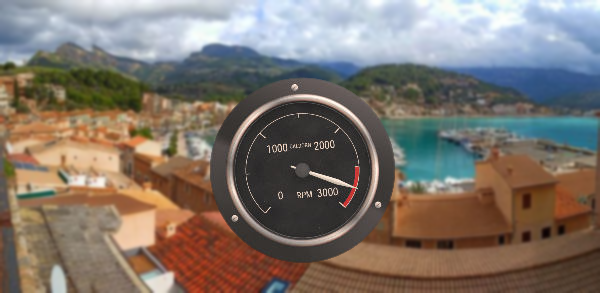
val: 2750
